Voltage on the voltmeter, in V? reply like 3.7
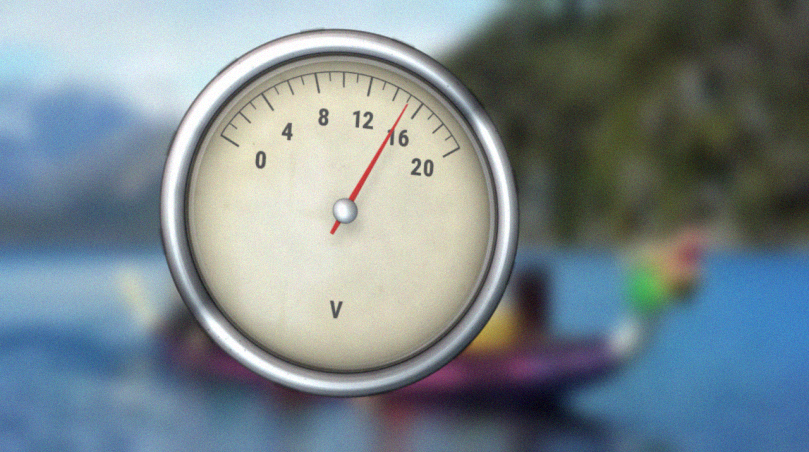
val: 15
